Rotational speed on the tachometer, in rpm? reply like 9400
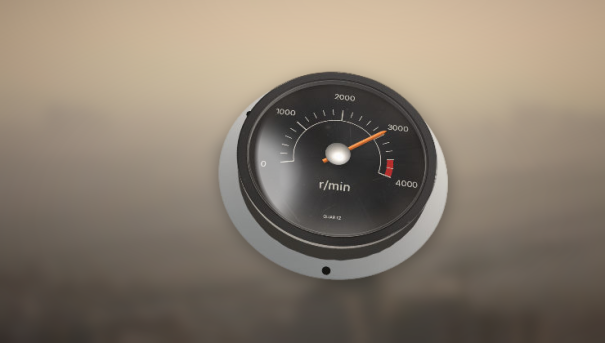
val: 3000
